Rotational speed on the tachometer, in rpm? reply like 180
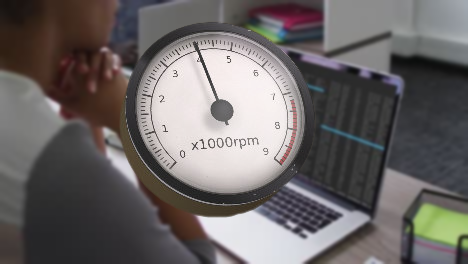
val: 4000
